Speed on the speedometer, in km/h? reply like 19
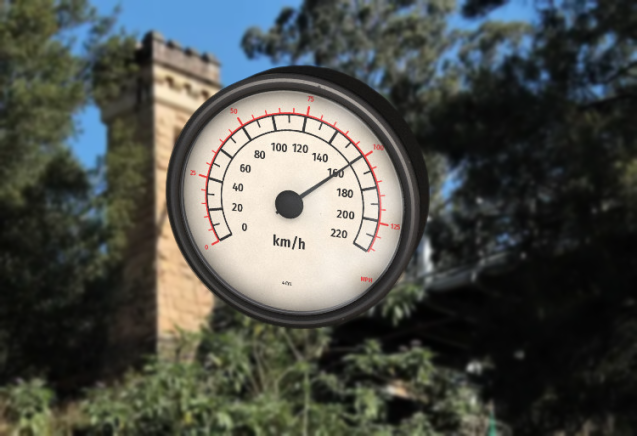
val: 160
